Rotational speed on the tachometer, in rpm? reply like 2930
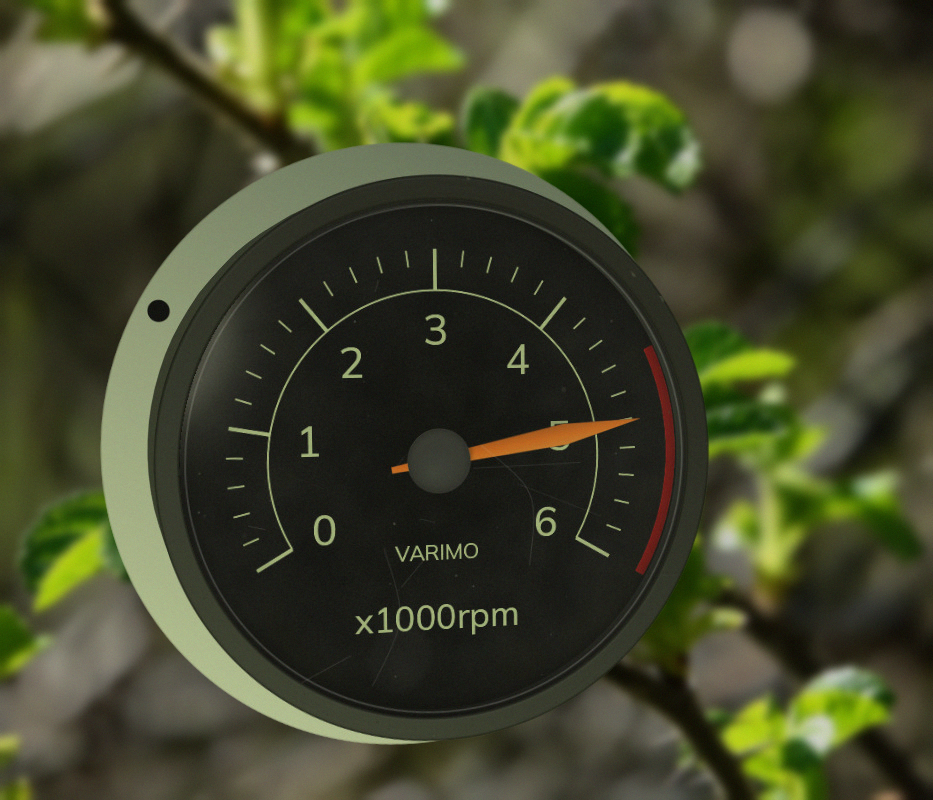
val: 5000
